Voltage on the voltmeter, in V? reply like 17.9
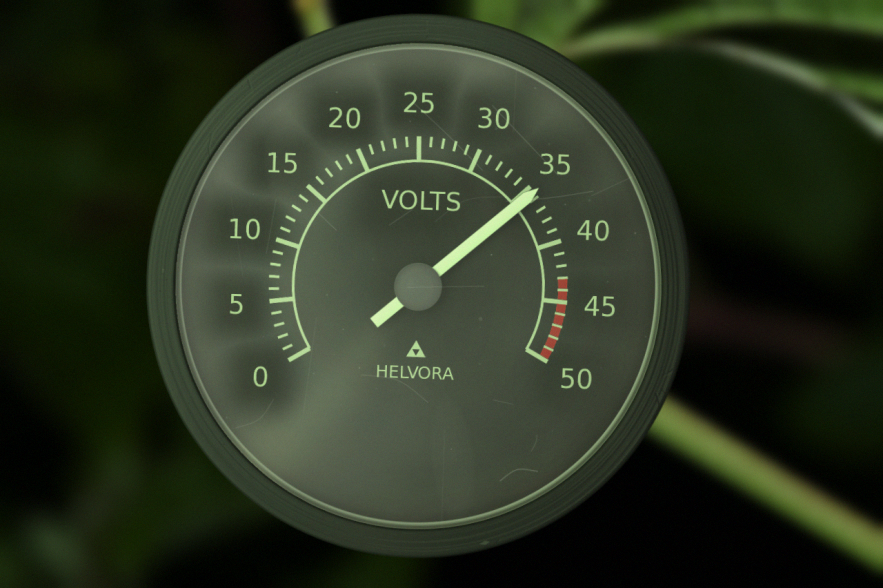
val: 35.5
